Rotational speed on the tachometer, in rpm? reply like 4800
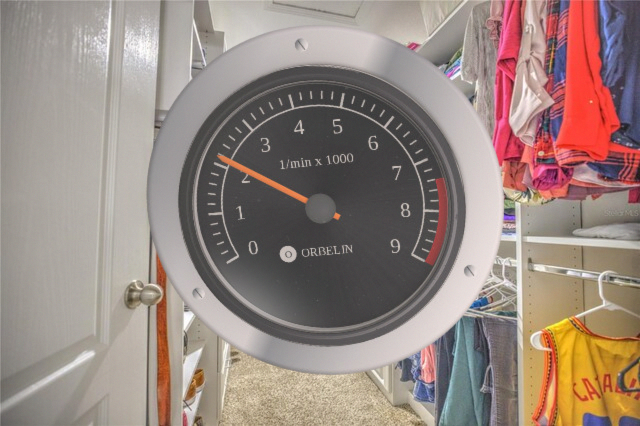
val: 2200
